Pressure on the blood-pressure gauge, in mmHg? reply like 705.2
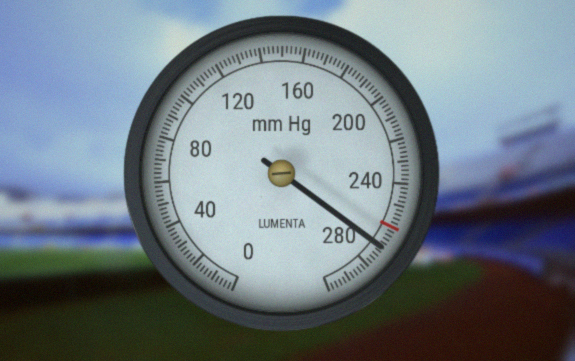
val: 270
